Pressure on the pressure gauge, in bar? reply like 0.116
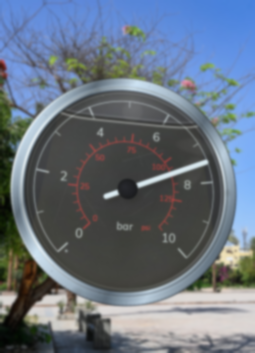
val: 7.5
